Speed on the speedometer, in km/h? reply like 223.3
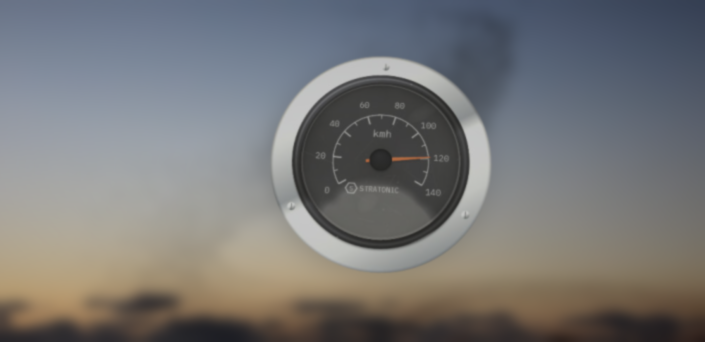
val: 120
